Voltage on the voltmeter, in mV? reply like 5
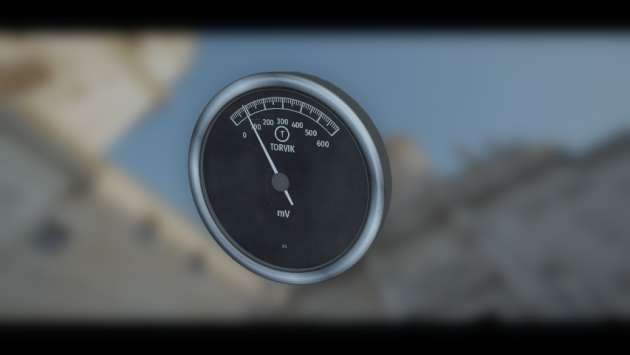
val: 100
